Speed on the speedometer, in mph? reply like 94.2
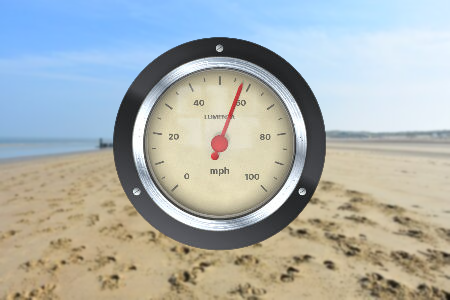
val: 57.5
